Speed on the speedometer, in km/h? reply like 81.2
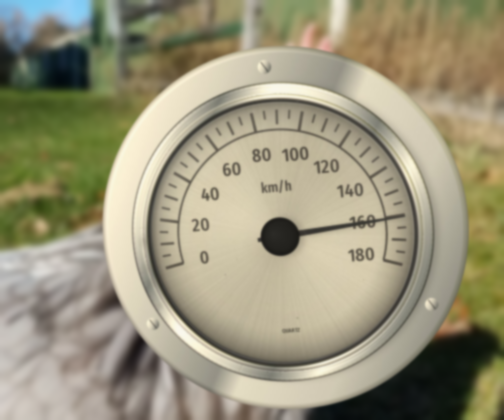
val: 160
